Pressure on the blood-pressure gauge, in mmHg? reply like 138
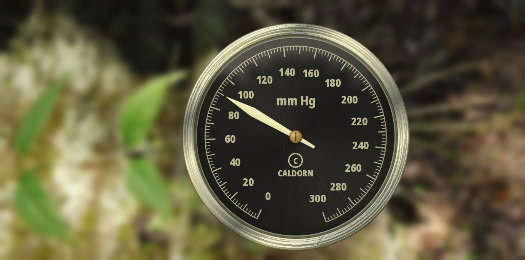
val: 90
